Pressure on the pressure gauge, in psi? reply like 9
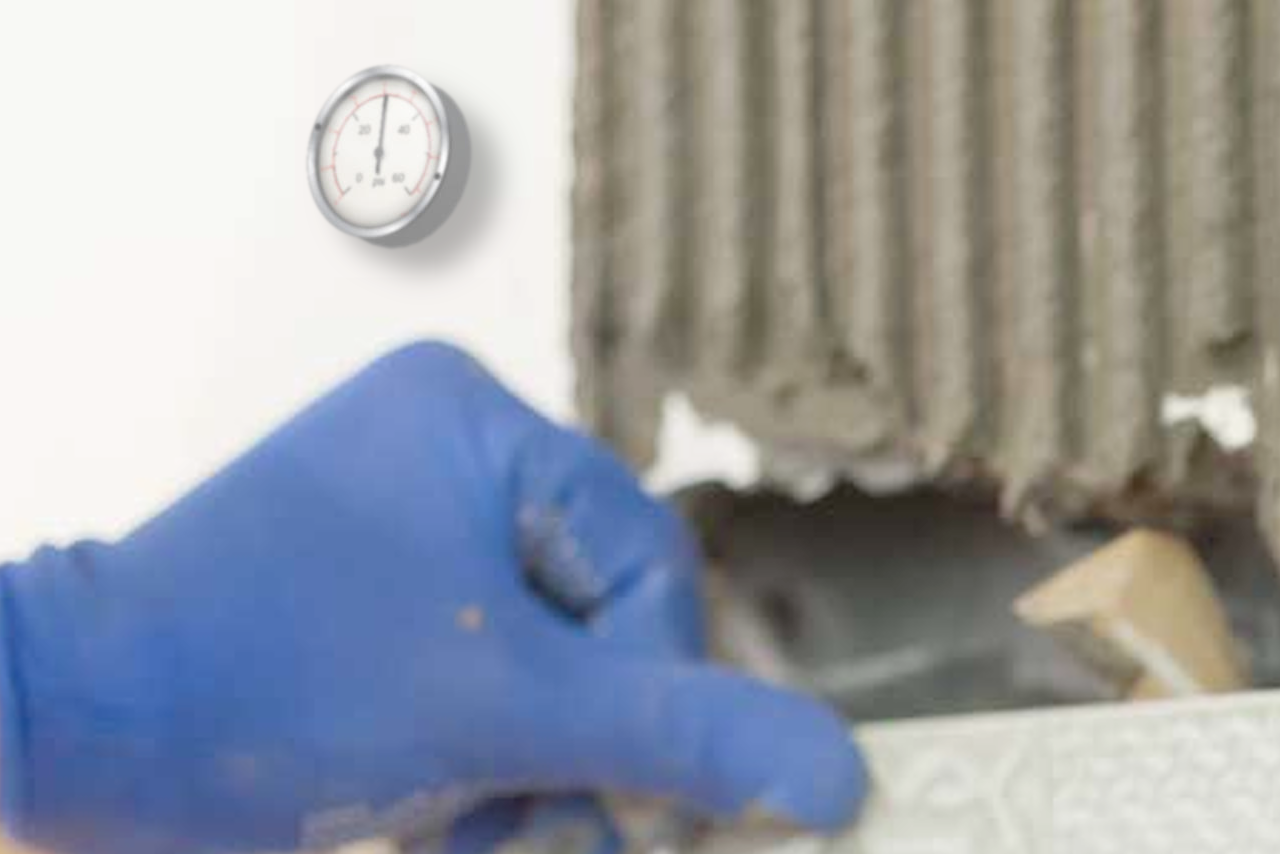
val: 30
